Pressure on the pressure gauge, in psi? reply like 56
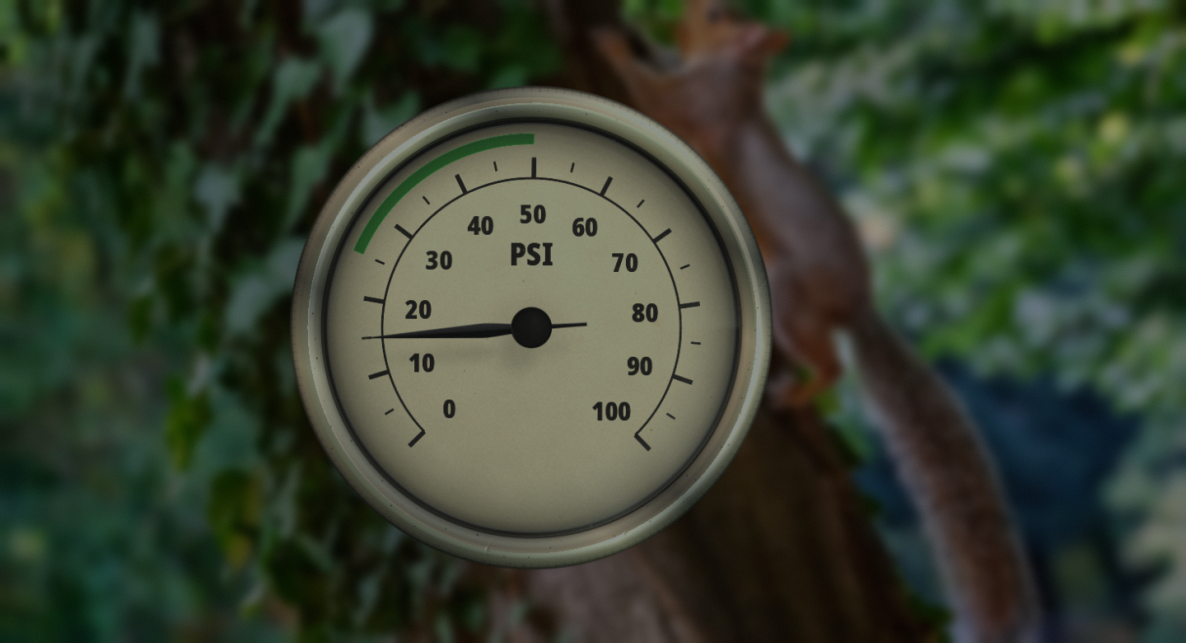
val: 15
